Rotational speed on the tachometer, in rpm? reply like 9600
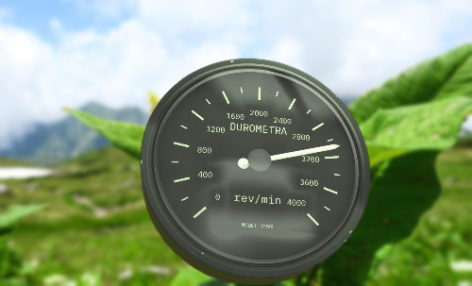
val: 3100
